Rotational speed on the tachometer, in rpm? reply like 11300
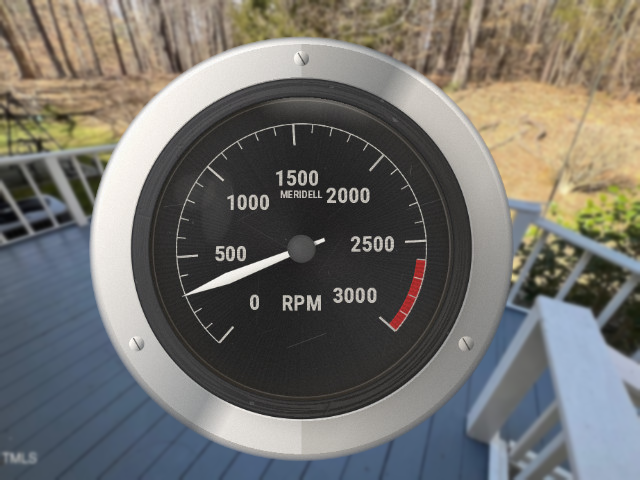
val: 300
